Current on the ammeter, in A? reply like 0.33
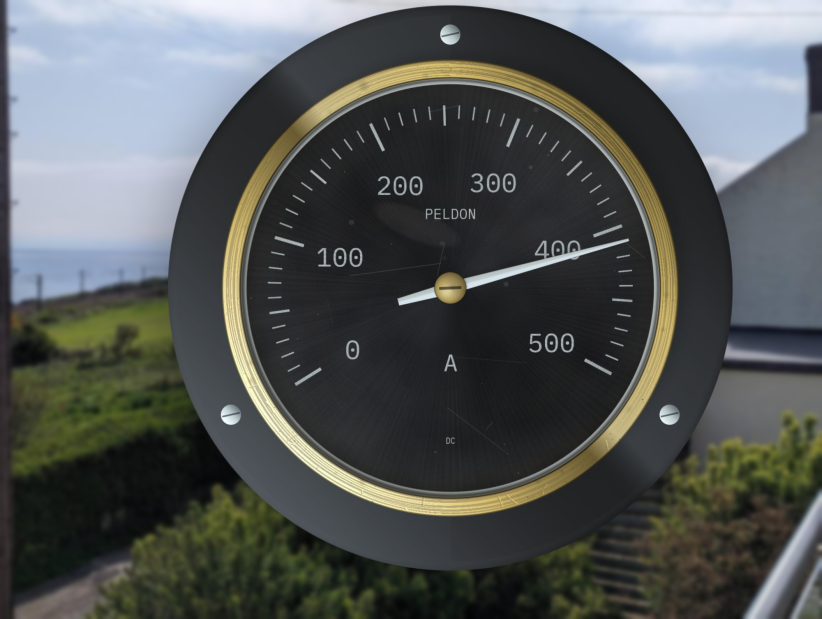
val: 410
